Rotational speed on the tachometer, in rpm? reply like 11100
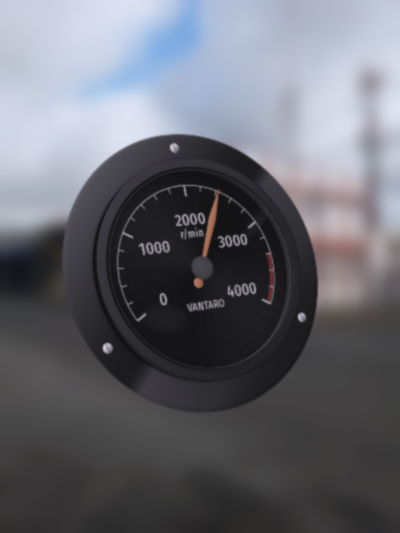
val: 2400
